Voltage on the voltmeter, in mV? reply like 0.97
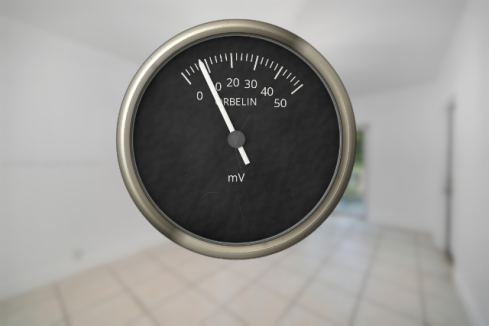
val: 8
